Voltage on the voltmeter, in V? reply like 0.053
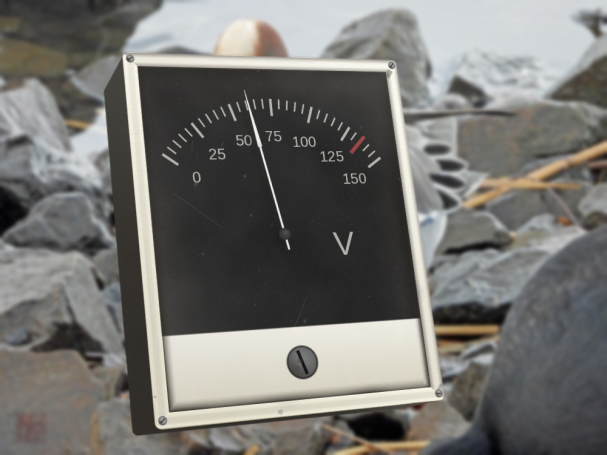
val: 60
